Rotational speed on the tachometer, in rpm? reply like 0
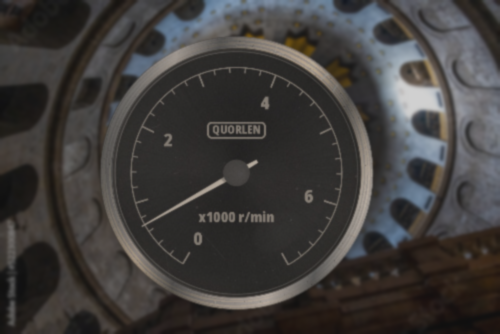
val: 700
